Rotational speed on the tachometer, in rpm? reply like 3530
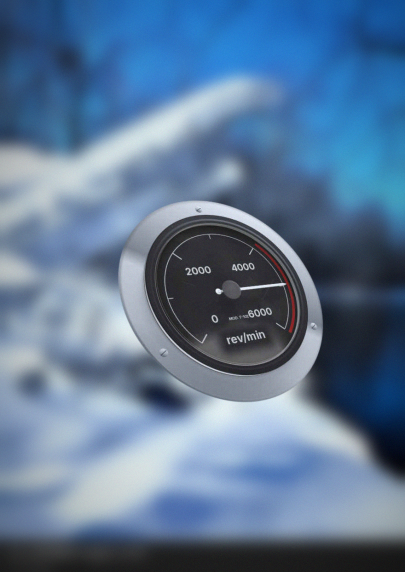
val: 5000
